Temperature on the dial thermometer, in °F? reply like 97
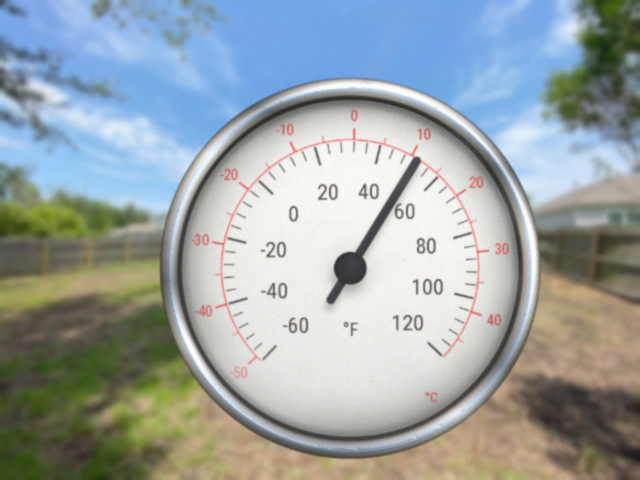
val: 52
